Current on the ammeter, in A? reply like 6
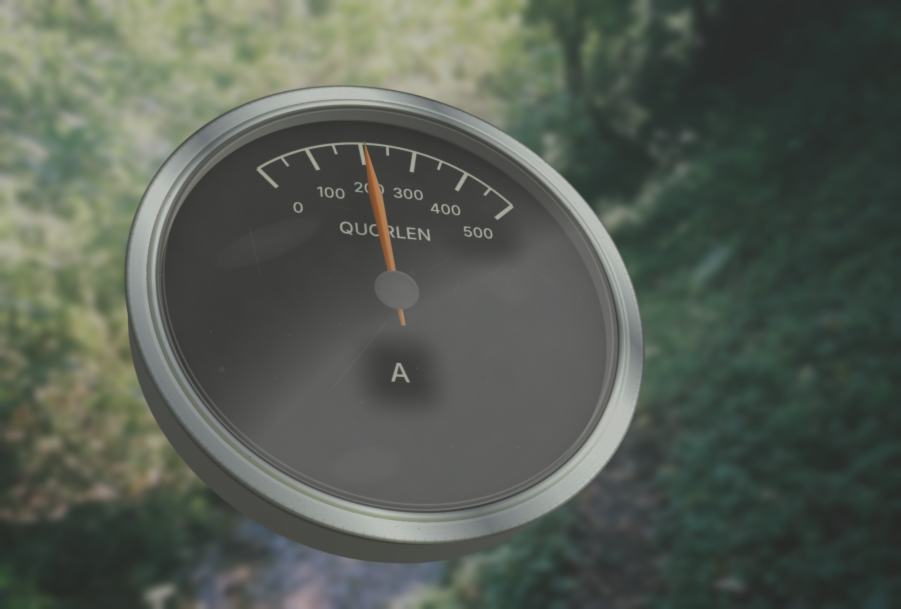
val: 200
